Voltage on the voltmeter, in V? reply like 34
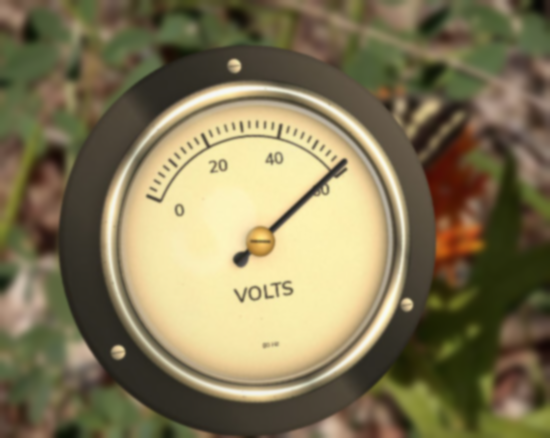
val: 58
